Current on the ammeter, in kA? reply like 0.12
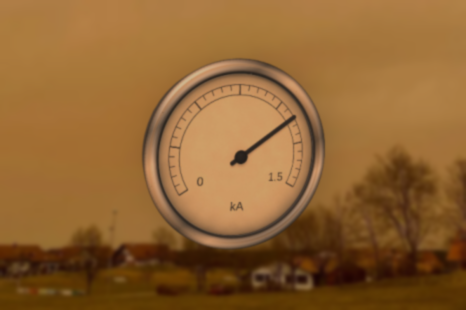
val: 1.1
